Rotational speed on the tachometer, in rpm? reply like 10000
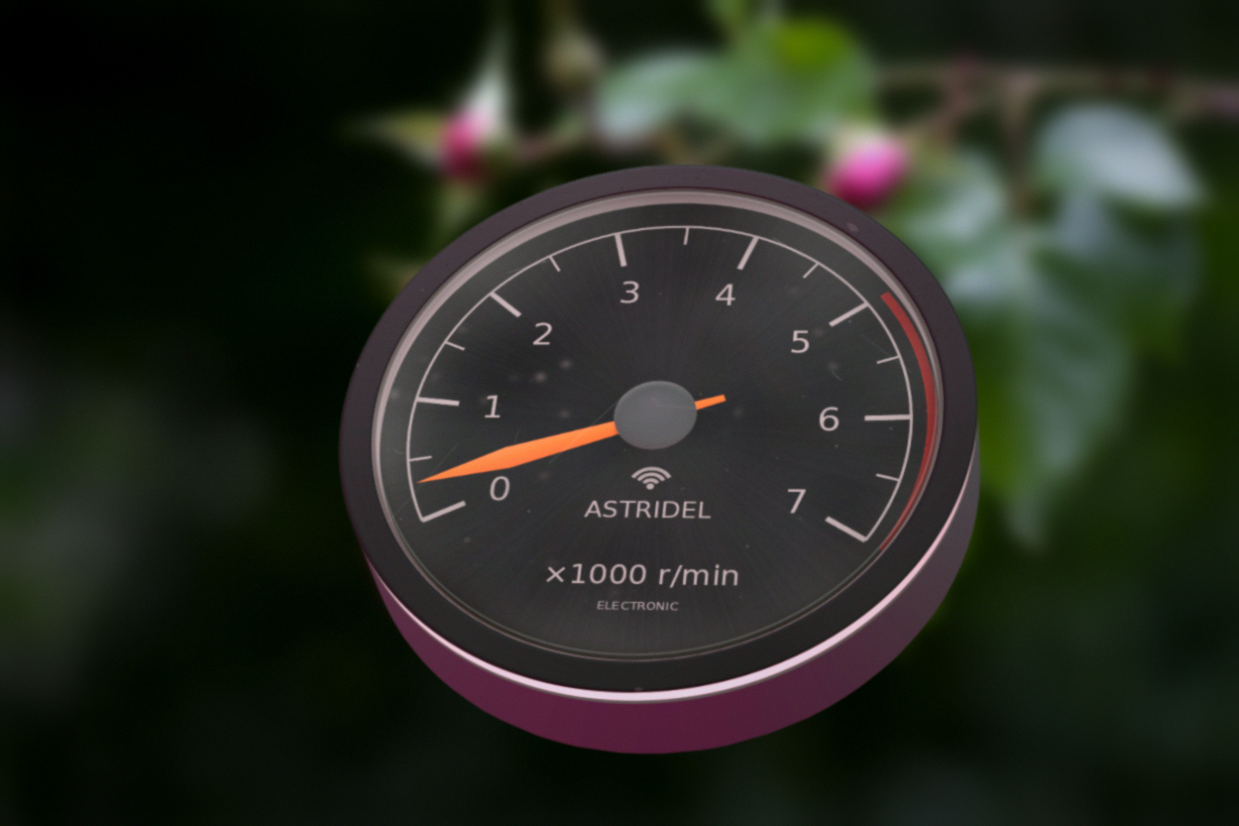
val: 250
